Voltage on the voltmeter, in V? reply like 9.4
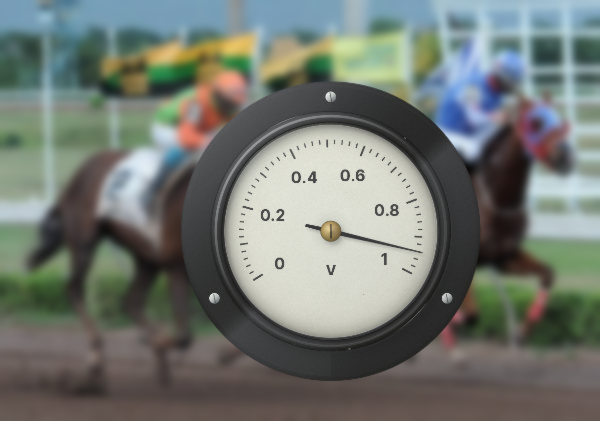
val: 0.94
